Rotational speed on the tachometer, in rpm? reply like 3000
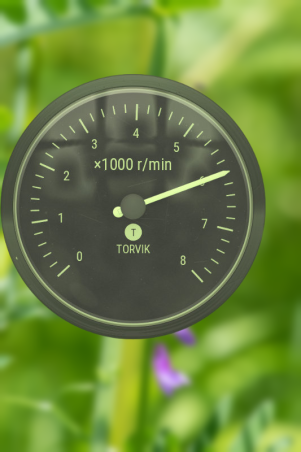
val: 6000
